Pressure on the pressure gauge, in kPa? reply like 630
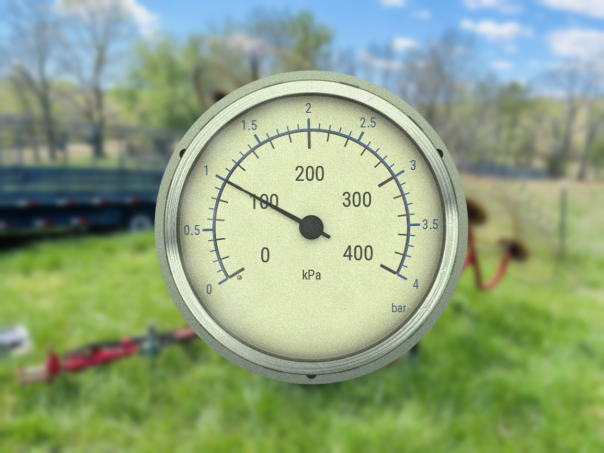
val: 100
